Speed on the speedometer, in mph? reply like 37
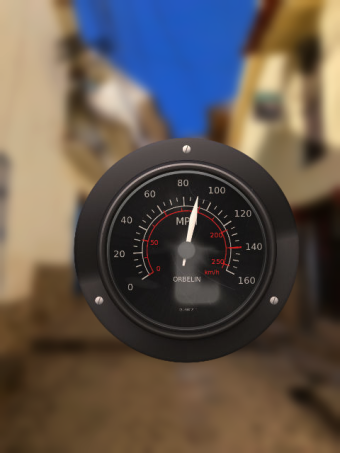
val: 90
